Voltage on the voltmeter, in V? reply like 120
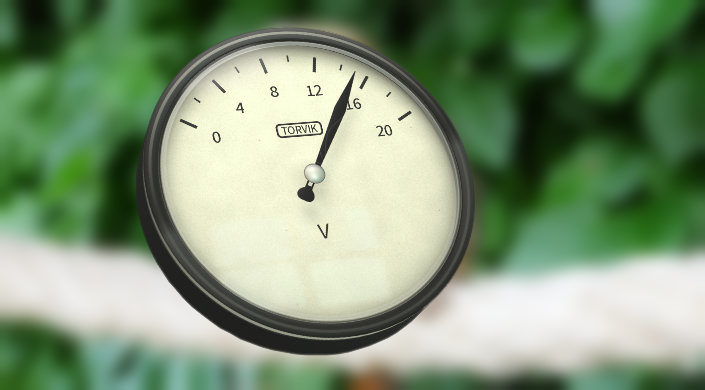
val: 15
